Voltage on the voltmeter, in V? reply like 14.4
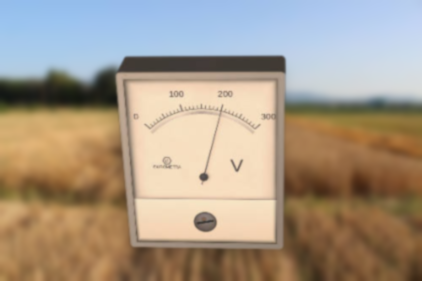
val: 200
